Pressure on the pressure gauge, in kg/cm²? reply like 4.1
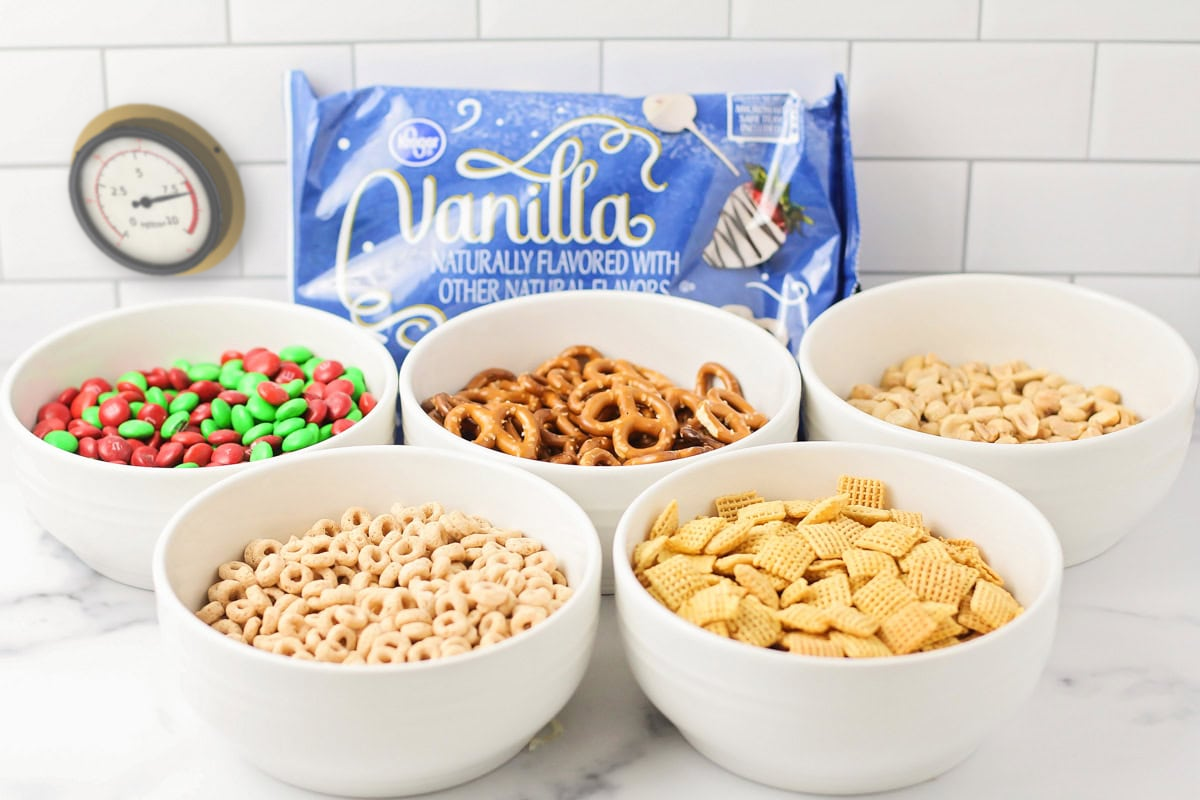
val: 8
